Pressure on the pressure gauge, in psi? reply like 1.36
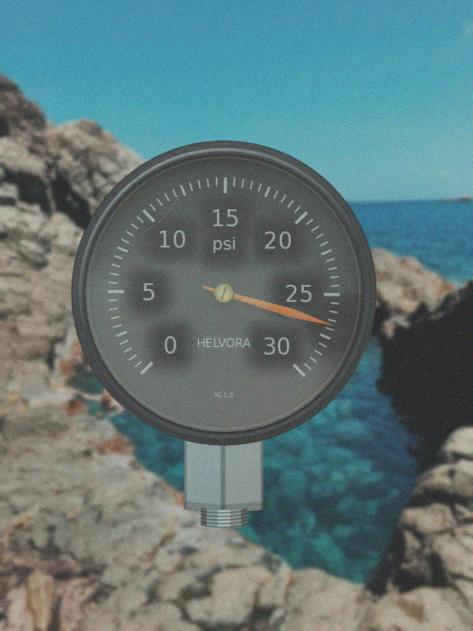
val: 26.75
